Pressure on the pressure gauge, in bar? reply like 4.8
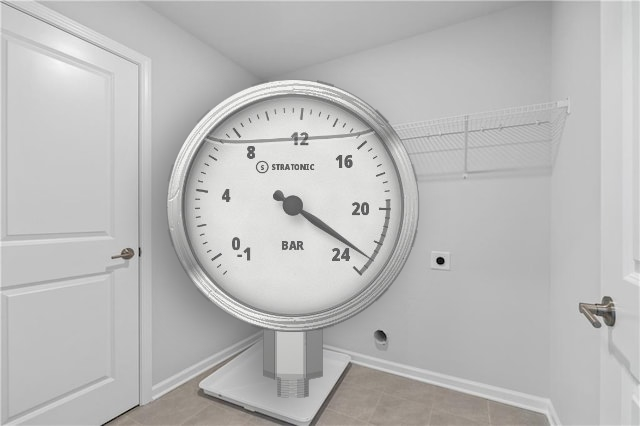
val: 23
